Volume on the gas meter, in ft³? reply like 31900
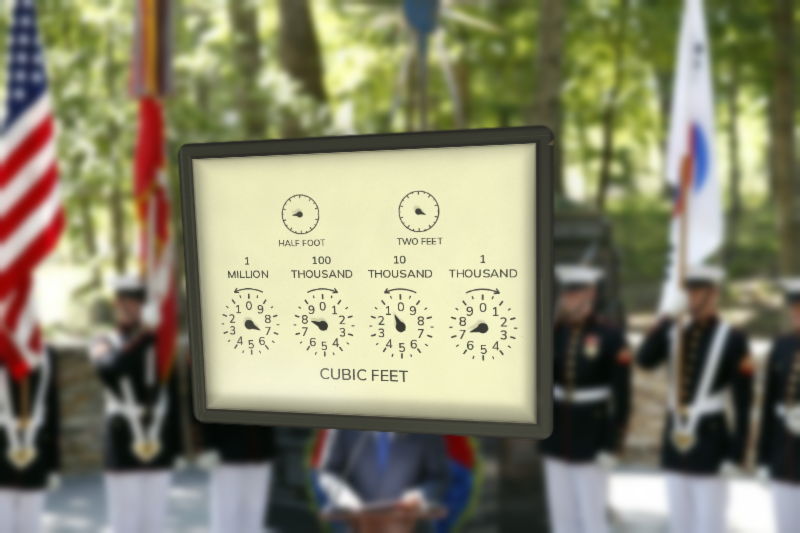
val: 680700
